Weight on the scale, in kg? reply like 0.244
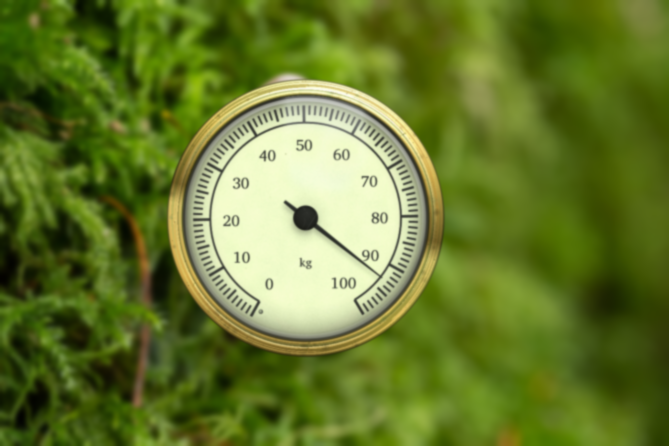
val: 93
